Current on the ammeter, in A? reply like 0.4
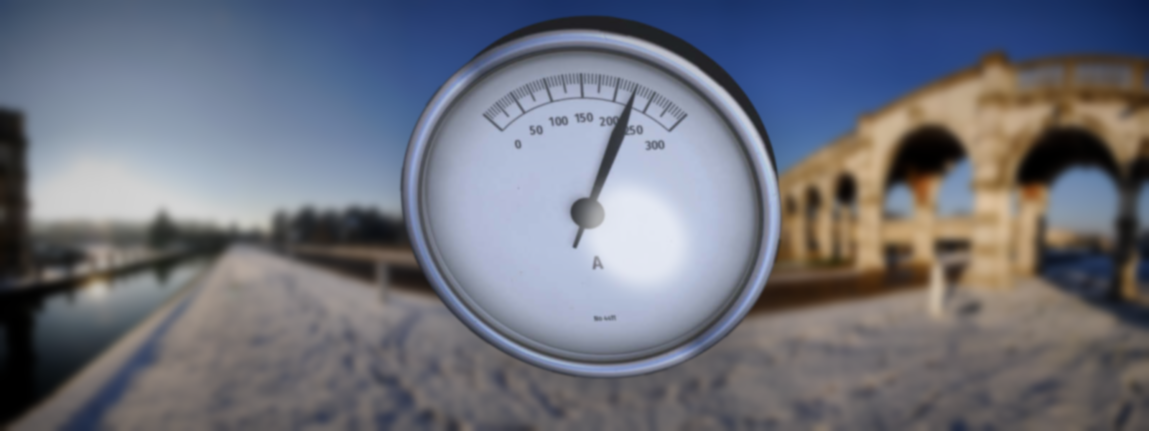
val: 225
